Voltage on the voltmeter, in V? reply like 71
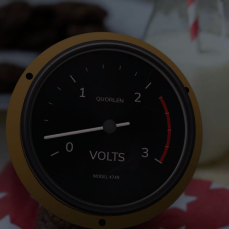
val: 0.2
